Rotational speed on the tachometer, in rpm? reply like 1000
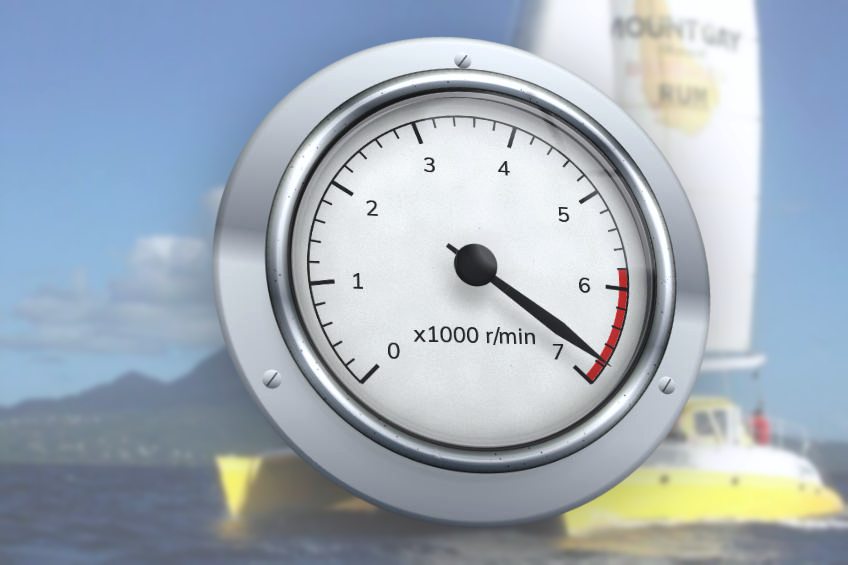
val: 6800
